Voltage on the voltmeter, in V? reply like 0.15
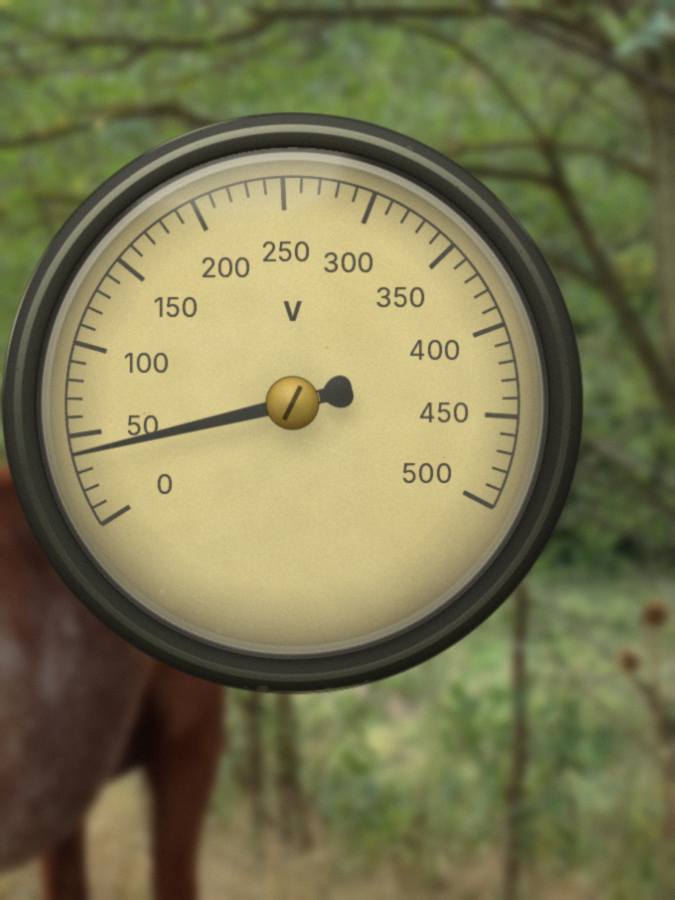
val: 40
